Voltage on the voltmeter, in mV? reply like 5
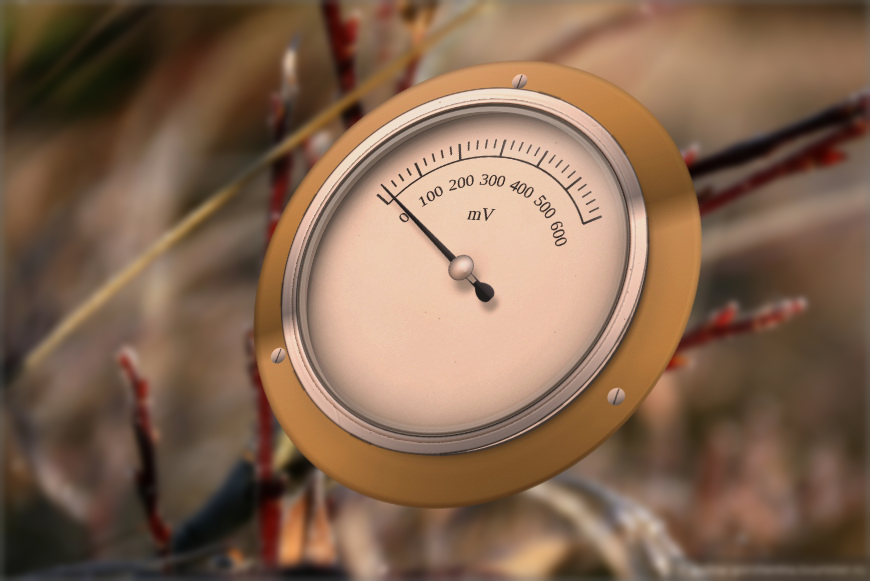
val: 20
